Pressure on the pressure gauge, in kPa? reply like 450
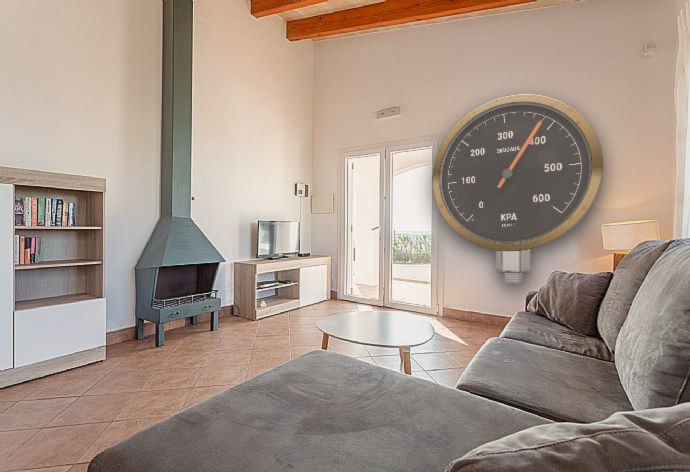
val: 380
